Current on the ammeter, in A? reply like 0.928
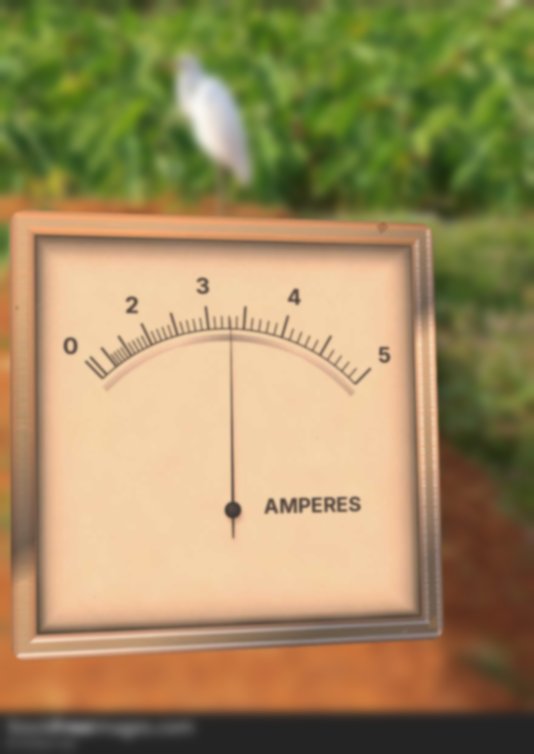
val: 3.3
